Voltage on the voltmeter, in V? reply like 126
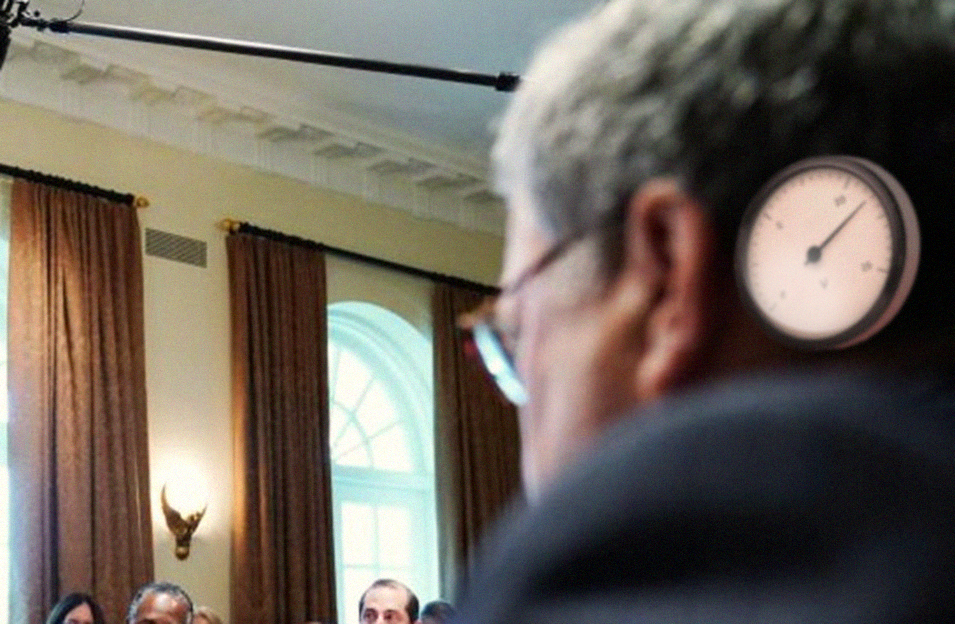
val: 11.5
